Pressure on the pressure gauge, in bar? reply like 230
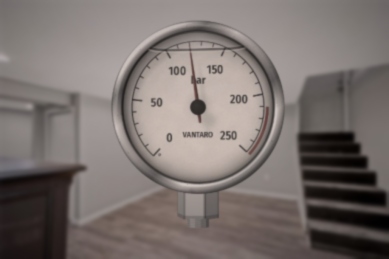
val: 120
